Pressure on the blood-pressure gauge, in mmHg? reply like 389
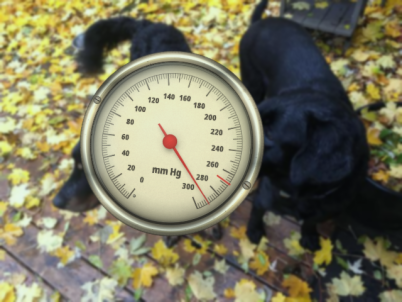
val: 290
